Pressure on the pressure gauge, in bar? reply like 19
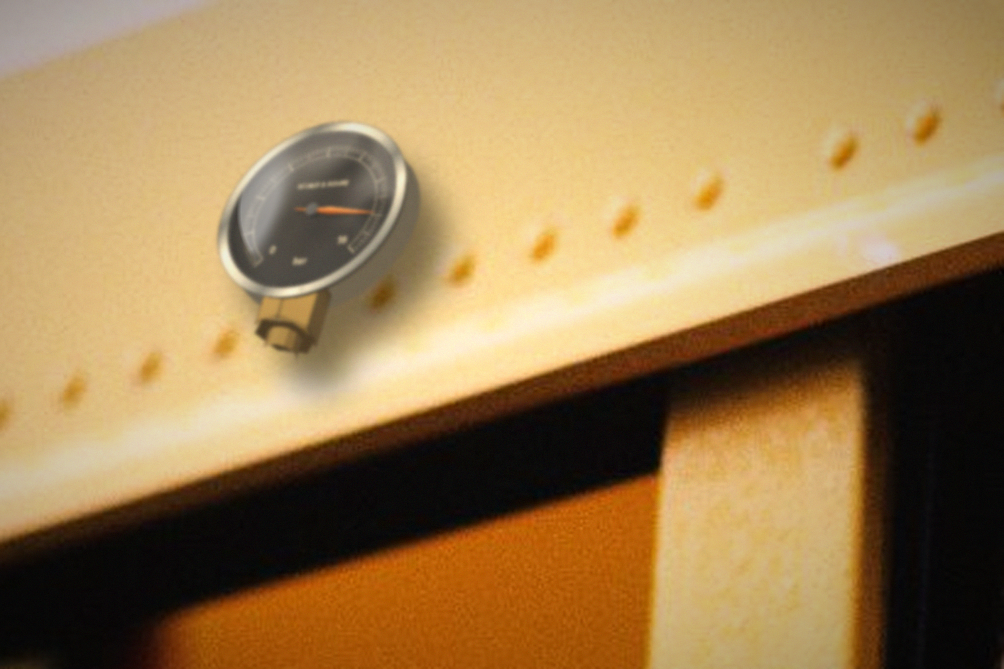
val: 14
